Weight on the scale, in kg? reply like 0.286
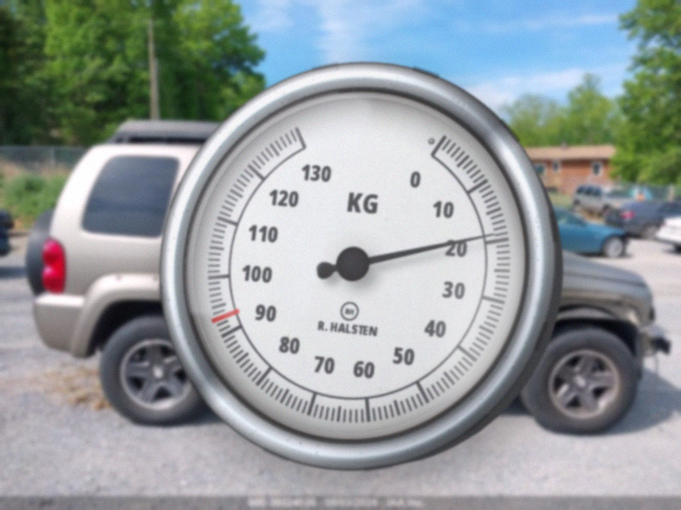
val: 19
